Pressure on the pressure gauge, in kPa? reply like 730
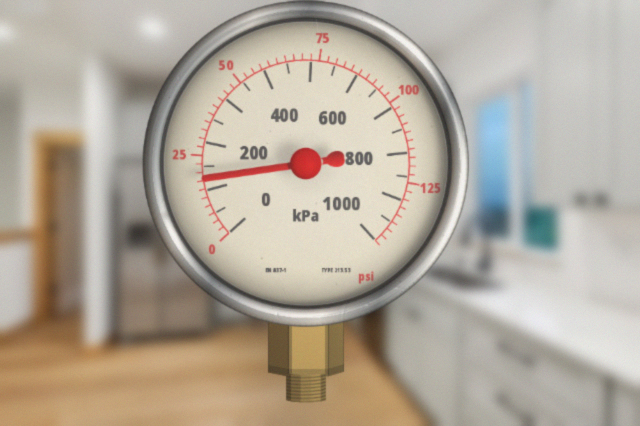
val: 125
